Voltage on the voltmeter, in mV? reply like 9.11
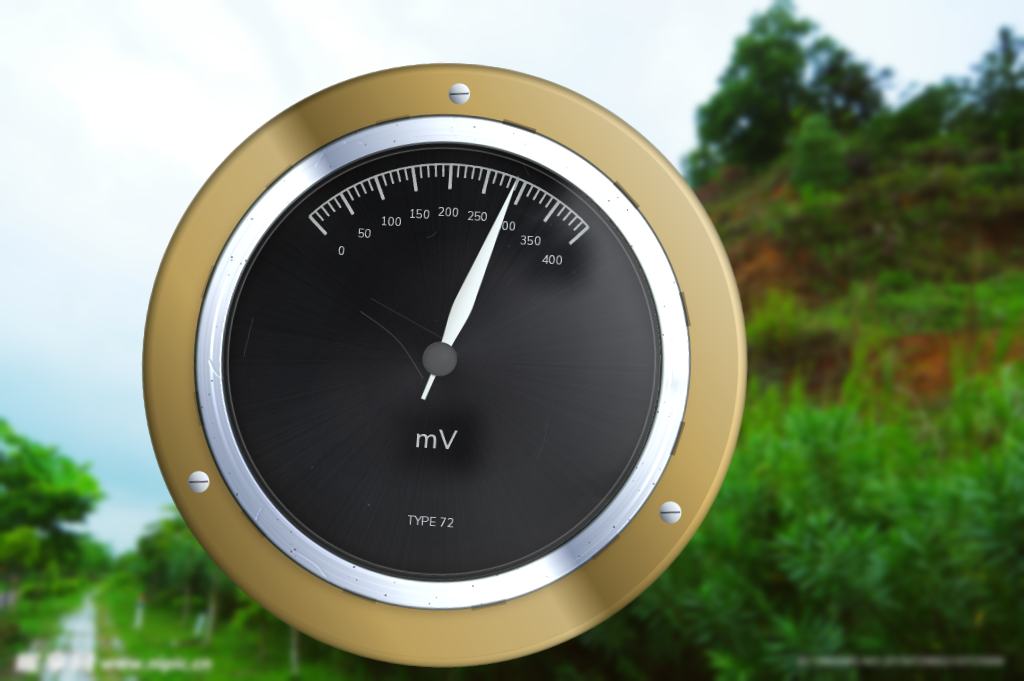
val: 290
